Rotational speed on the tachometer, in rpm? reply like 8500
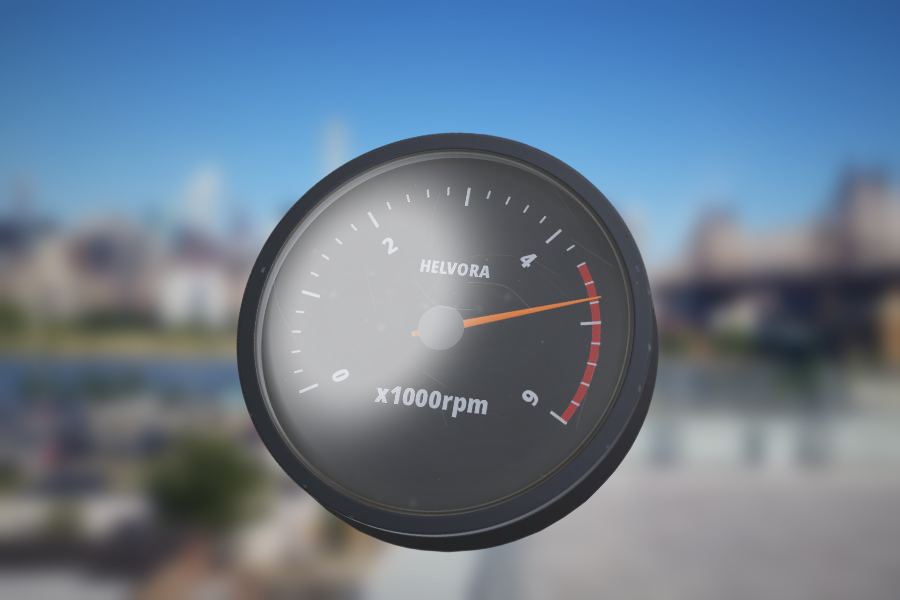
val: 4800
